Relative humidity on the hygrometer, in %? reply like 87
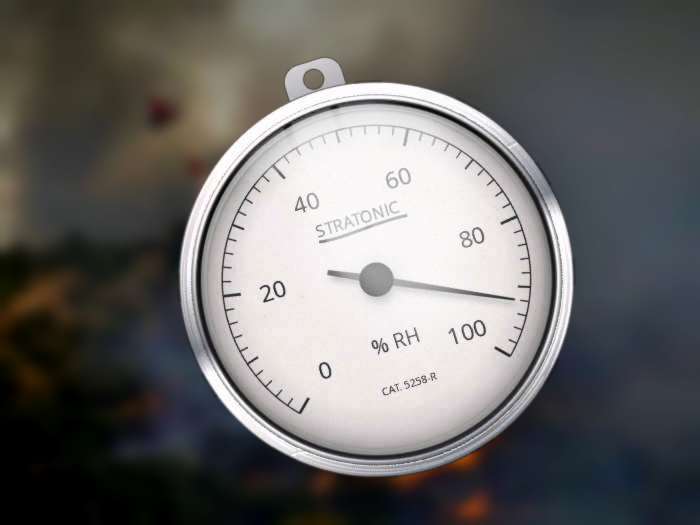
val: 92
